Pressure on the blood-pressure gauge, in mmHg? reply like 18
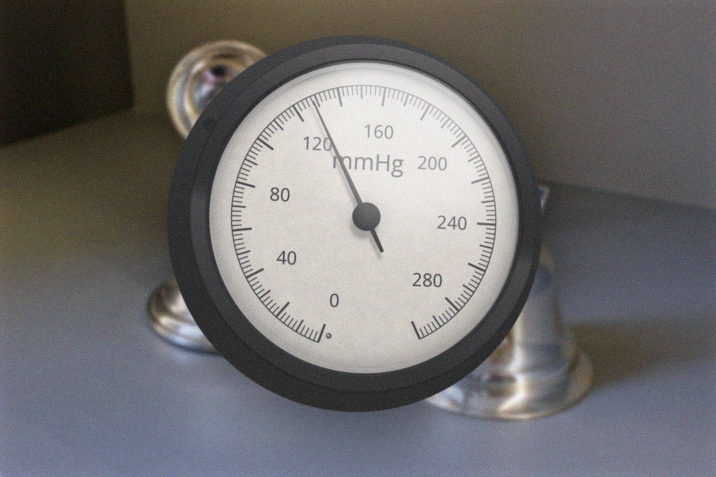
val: 128
